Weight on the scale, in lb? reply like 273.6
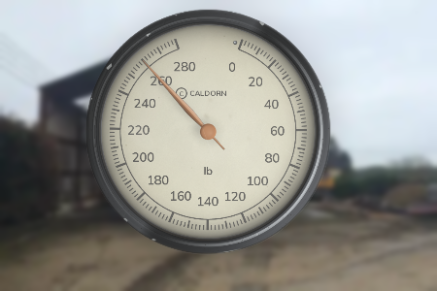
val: 260
